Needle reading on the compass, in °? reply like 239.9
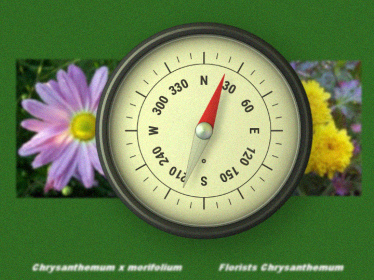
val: 20
